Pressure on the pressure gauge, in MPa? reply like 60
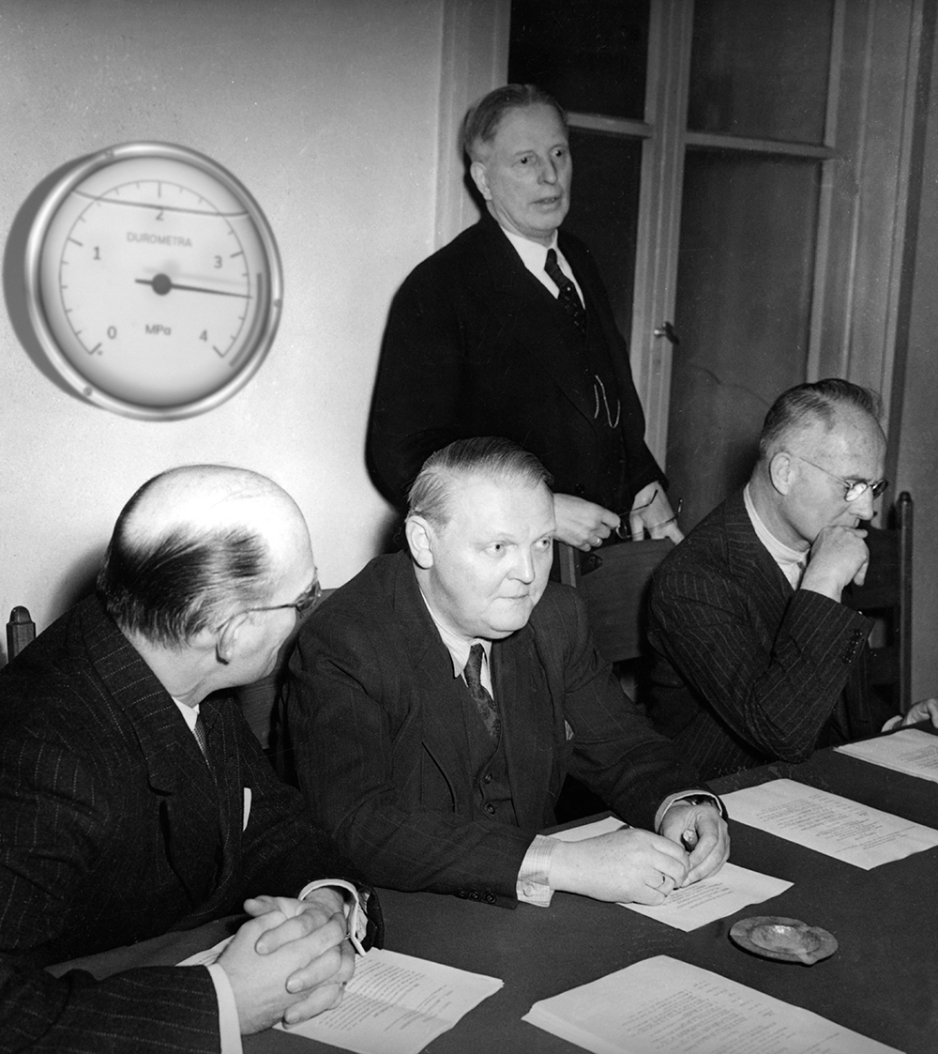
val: 3.4
